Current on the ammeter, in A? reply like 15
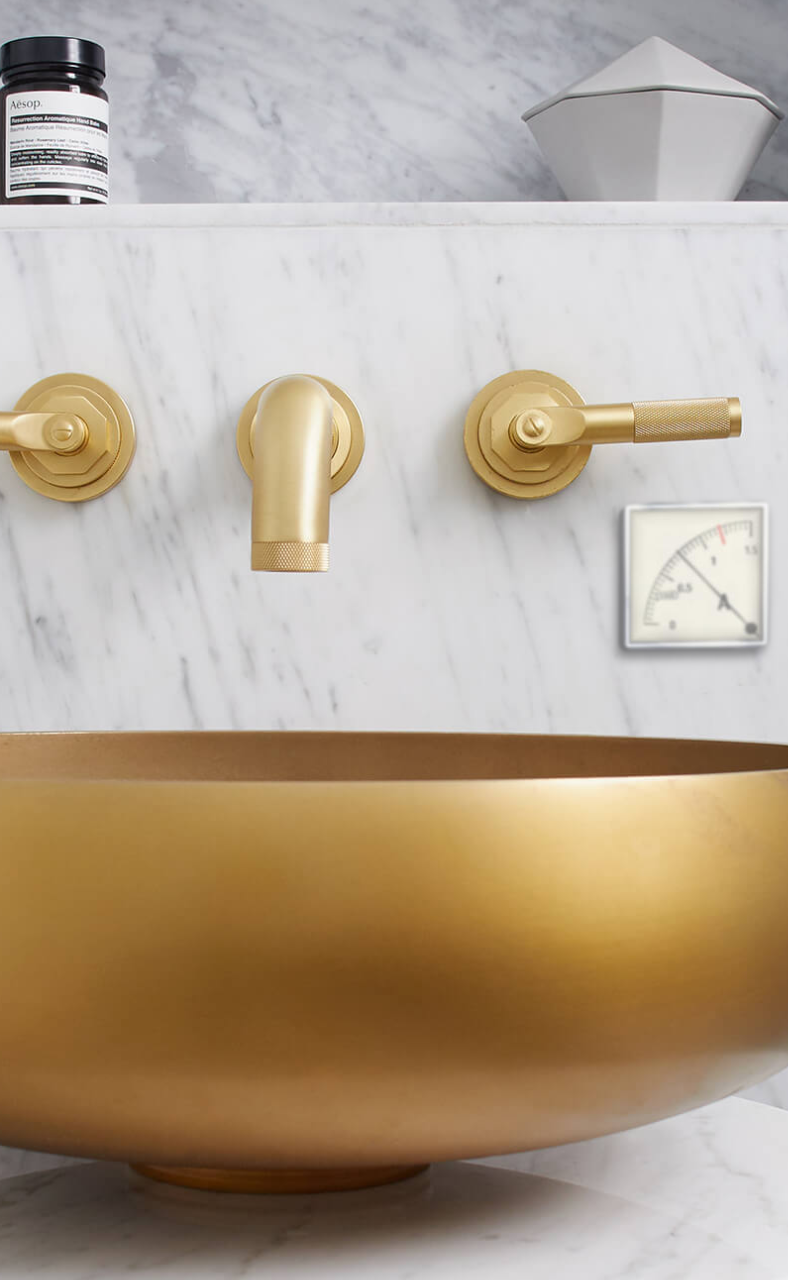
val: 0.75
